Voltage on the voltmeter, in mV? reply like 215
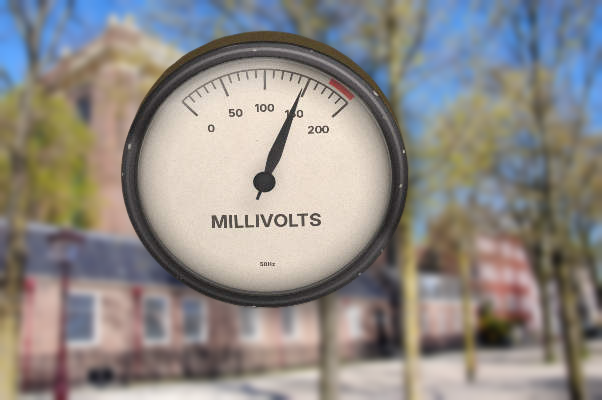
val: 145
